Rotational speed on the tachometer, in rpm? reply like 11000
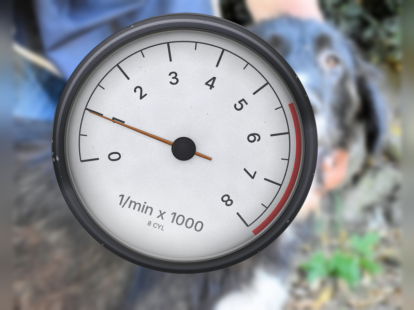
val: 1000
